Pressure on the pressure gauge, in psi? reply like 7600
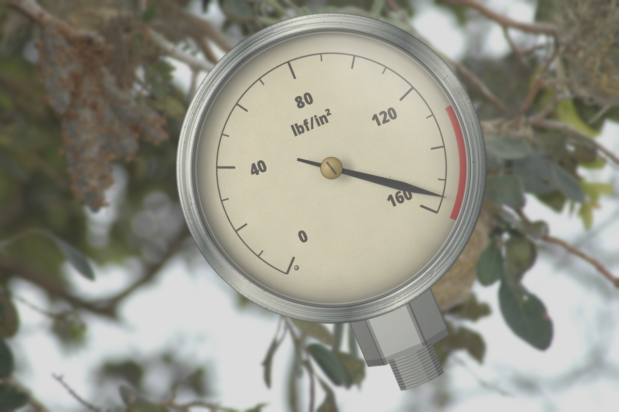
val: 155
